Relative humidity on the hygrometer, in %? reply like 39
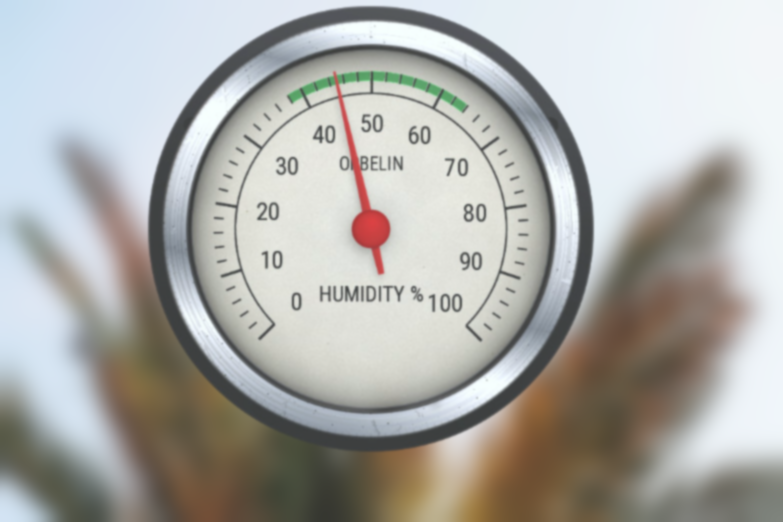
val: 45
